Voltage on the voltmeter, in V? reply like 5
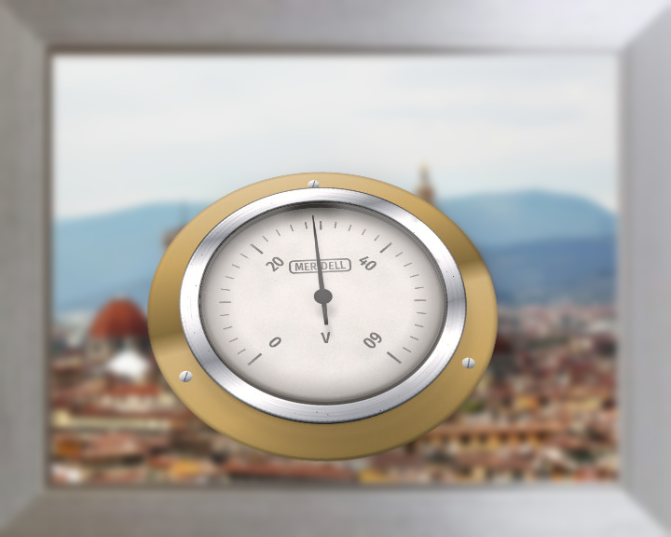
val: 29
